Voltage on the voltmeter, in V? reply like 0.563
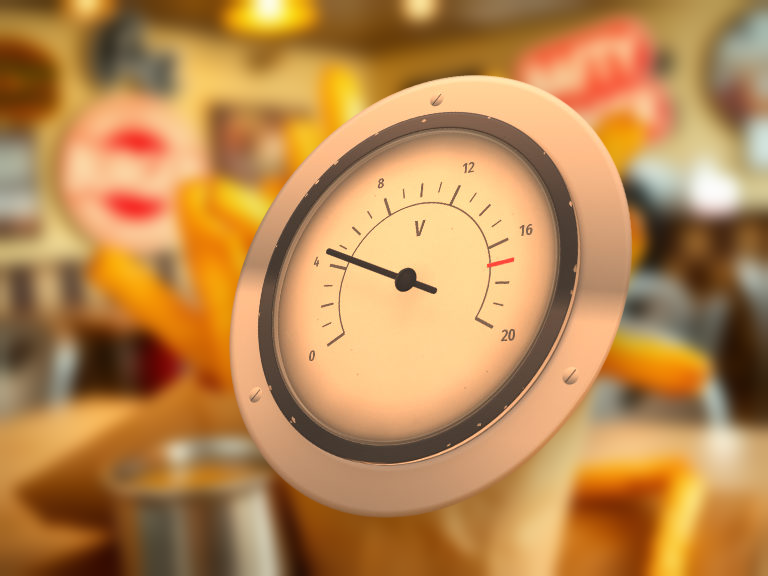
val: 4.5
